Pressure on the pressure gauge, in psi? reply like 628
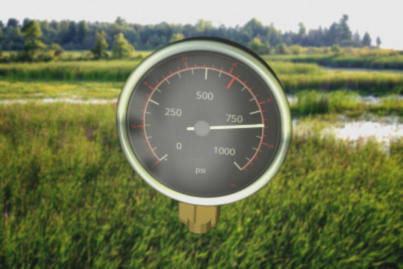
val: 800
